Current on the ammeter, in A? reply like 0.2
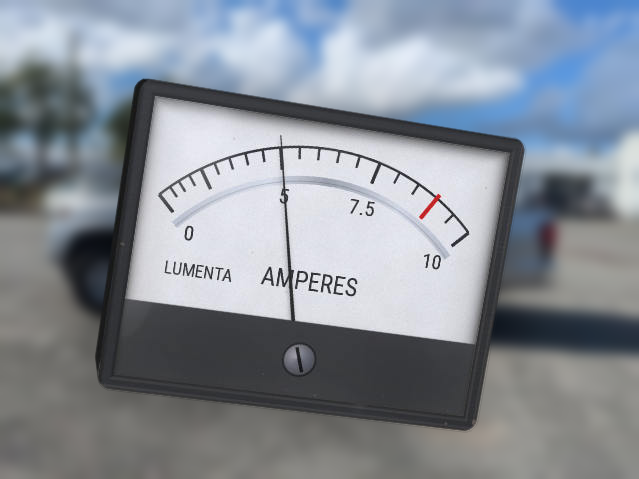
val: 5
